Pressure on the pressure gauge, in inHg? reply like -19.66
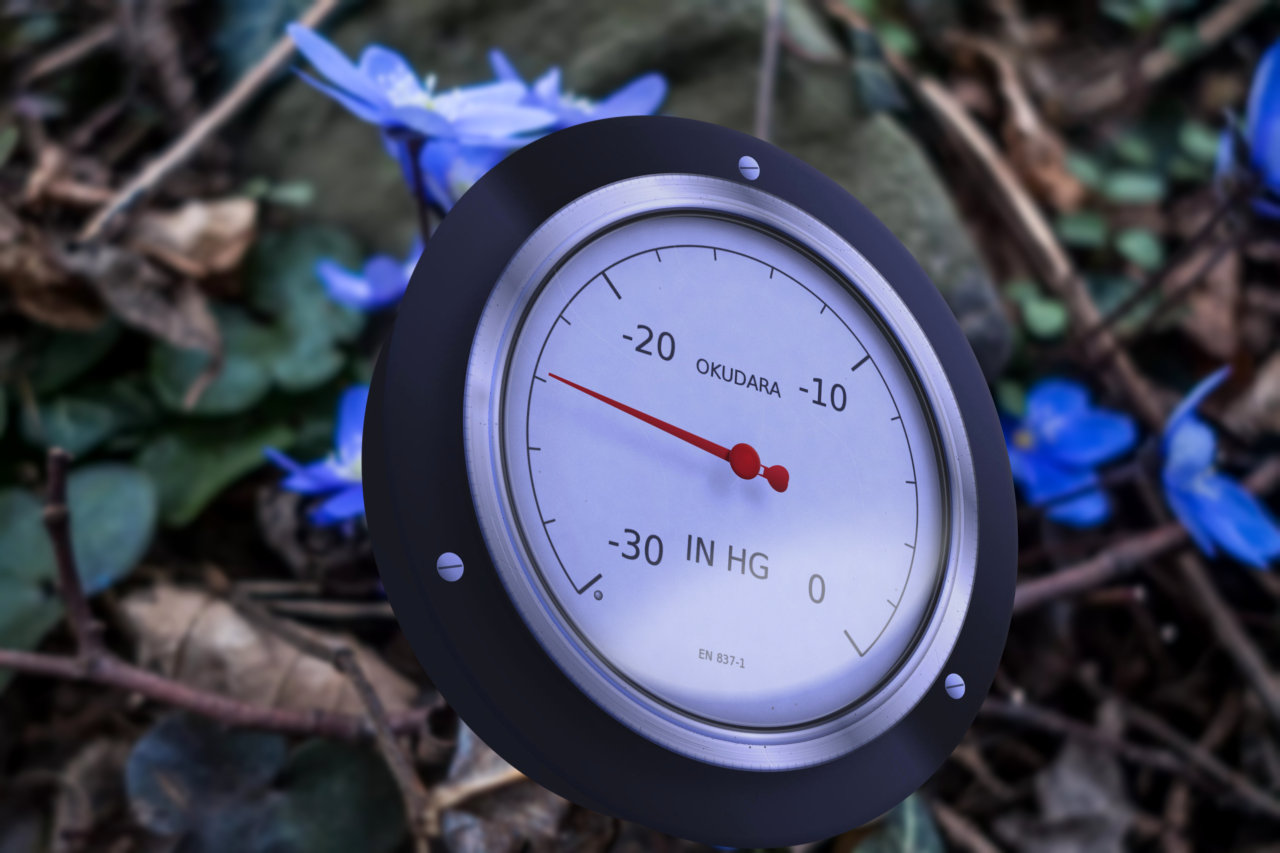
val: -24
